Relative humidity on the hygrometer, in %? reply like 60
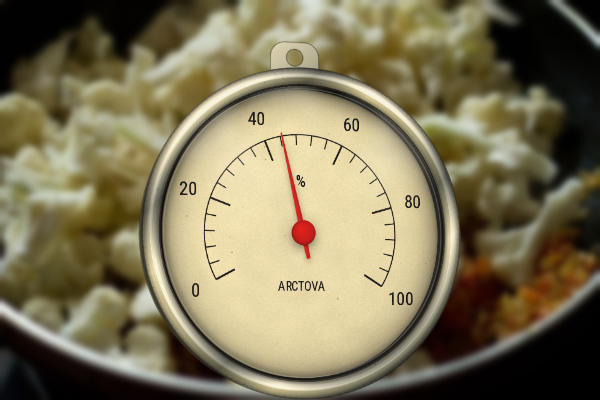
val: 44
